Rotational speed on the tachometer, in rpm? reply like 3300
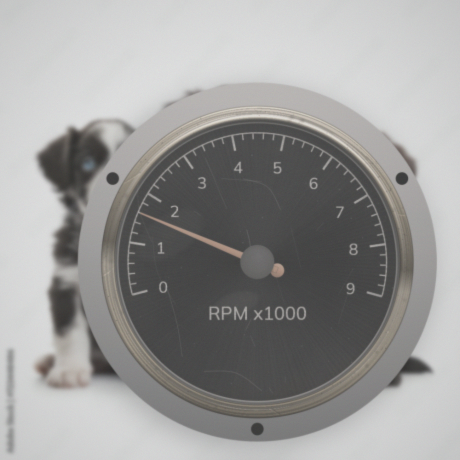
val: 1600
